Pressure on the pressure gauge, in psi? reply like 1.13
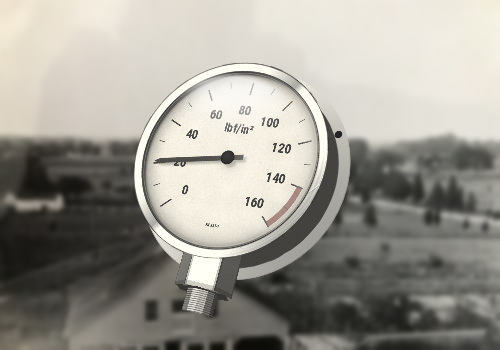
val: 20
